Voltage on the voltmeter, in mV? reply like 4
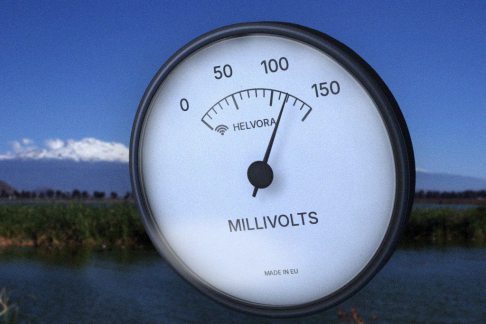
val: 120
